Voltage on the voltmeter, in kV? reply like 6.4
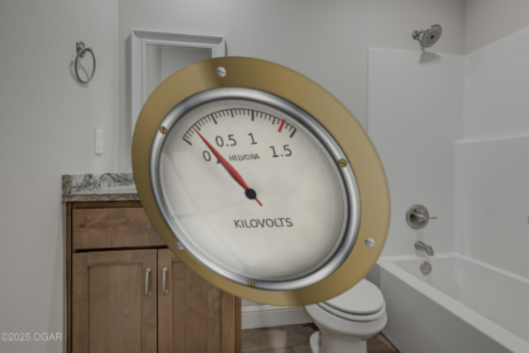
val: 0.25
